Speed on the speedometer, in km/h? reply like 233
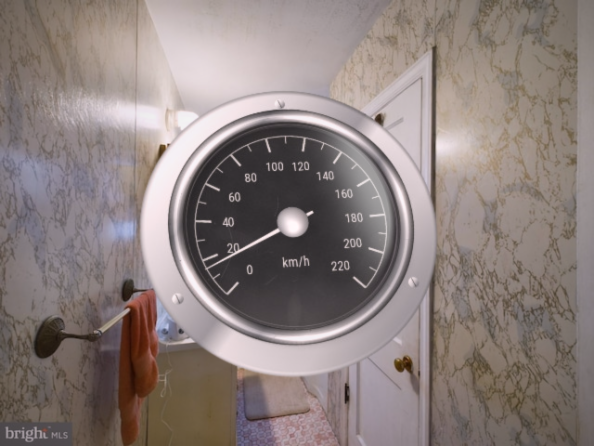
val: 15
